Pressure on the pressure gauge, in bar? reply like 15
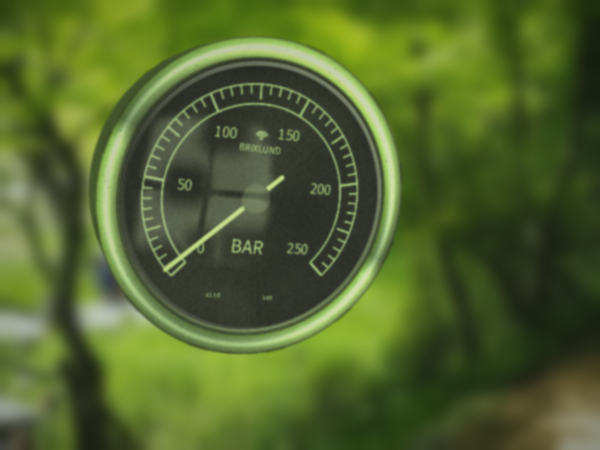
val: 5
